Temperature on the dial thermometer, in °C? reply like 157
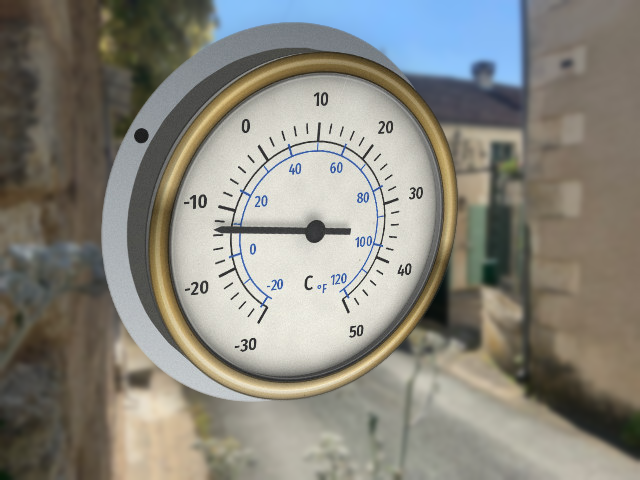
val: -13
